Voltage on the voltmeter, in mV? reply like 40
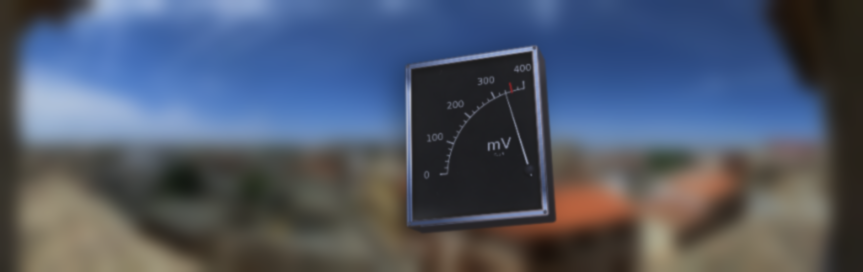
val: 340
